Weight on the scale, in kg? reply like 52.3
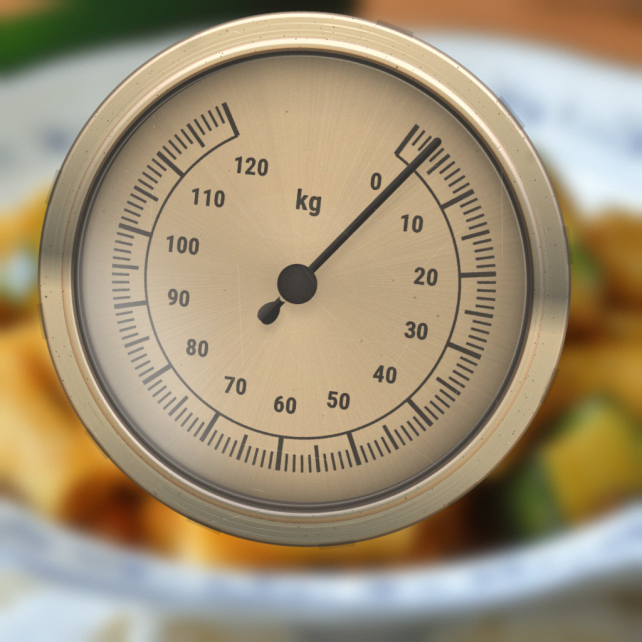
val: 3
